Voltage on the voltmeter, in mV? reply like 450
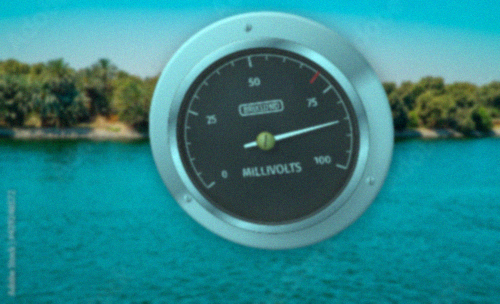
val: 85
